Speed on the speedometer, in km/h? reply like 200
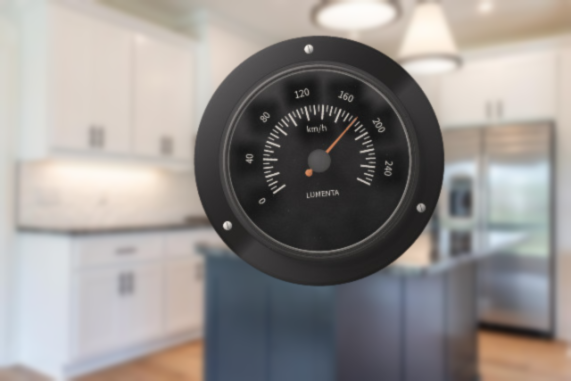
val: 180
